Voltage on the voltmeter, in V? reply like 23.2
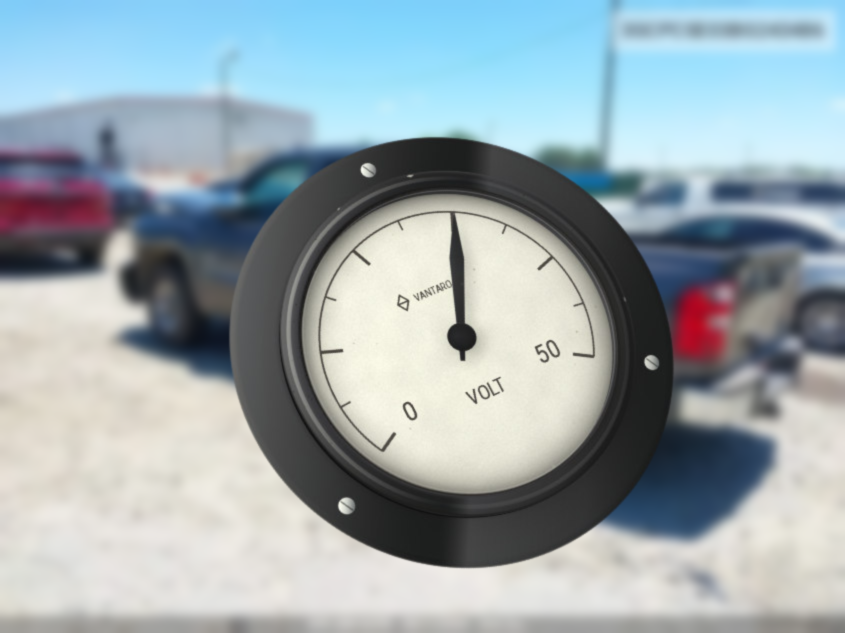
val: 30
